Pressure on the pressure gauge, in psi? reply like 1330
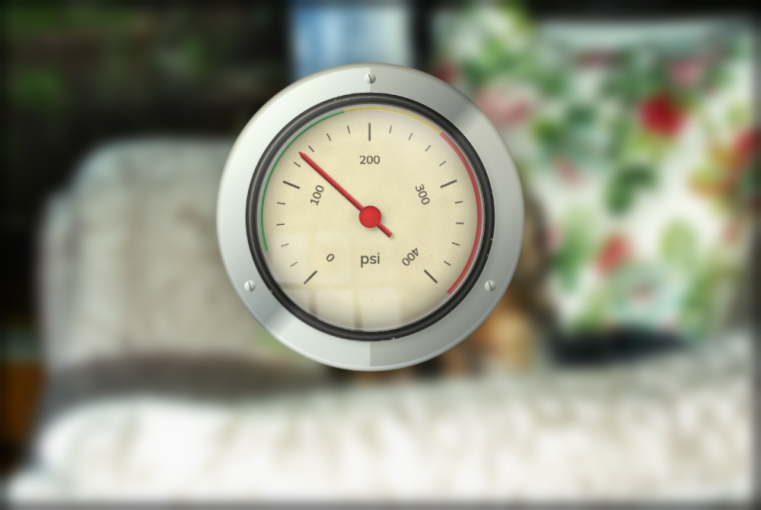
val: 130
